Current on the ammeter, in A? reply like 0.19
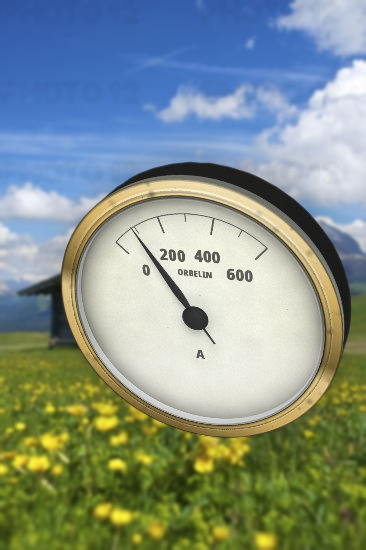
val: 100
